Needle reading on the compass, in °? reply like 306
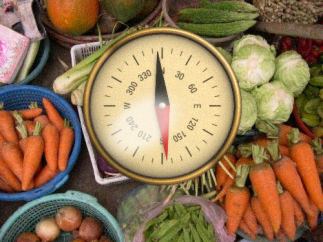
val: 175
